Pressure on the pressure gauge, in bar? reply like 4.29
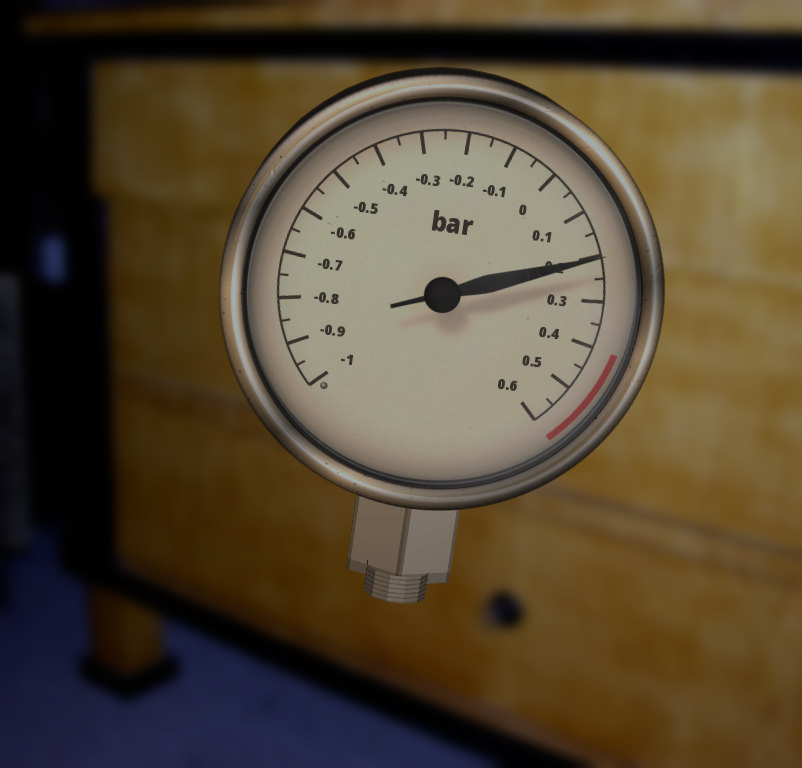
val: 0.2
